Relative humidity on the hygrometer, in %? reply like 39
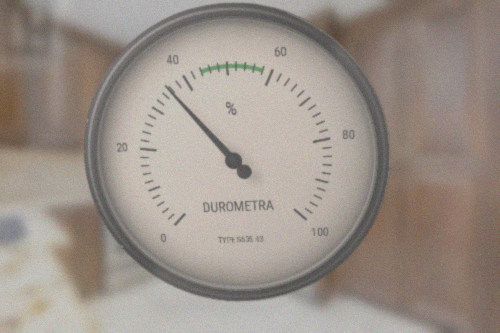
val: 36
